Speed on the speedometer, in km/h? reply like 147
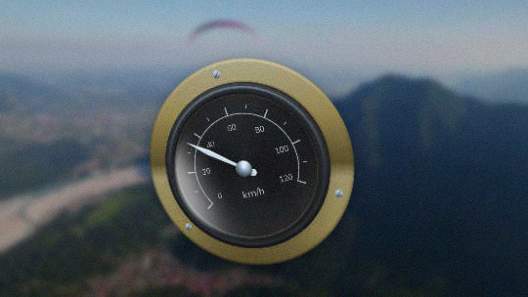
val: 35
